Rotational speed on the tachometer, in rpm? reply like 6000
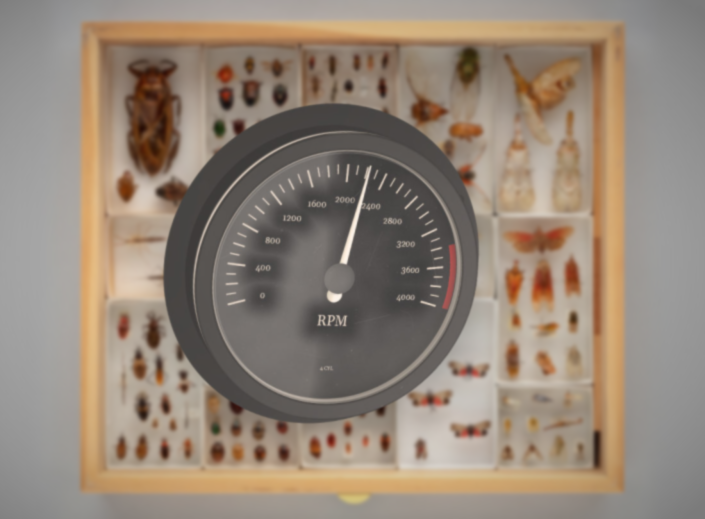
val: 2200
